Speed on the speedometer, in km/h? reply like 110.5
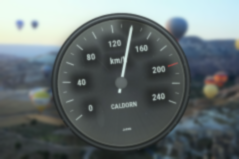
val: 140
